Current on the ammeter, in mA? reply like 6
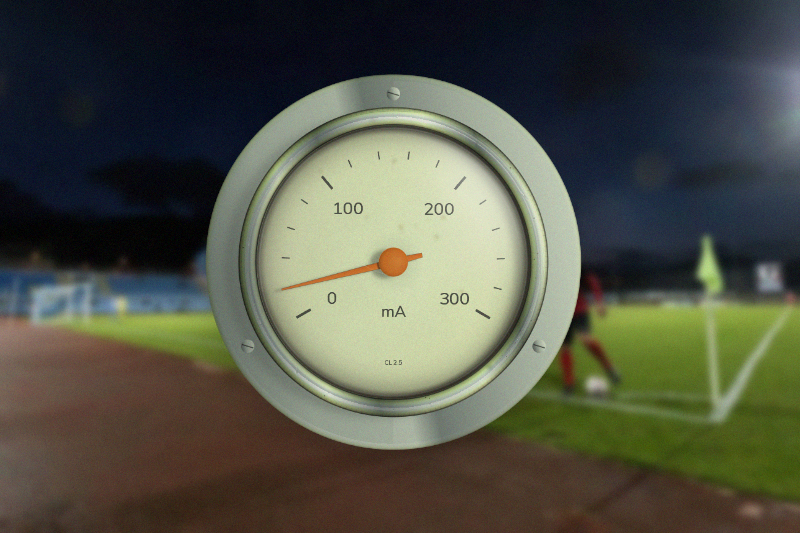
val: 20
